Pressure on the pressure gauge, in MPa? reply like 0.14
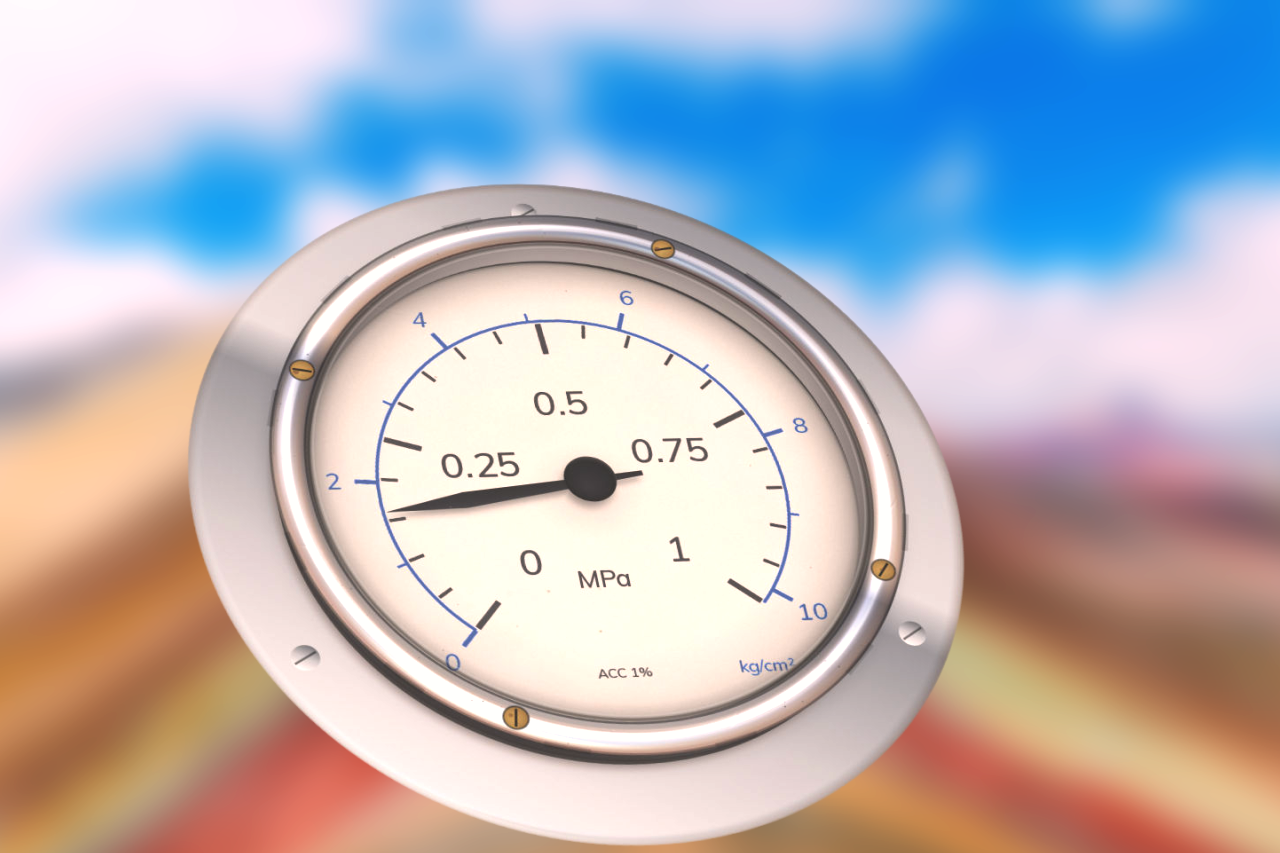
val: 0.15
